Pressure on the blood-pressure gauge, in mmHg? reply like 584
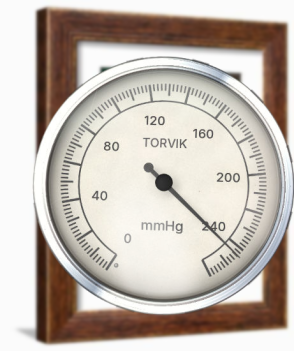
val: 244
